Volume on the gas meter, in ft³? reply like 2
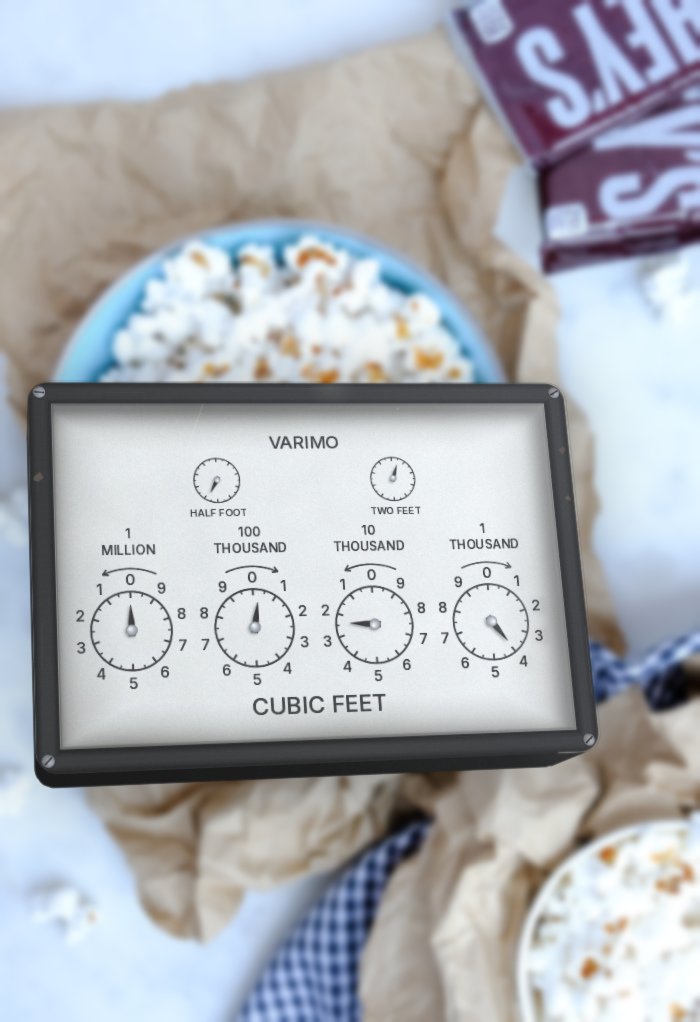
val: 2400
